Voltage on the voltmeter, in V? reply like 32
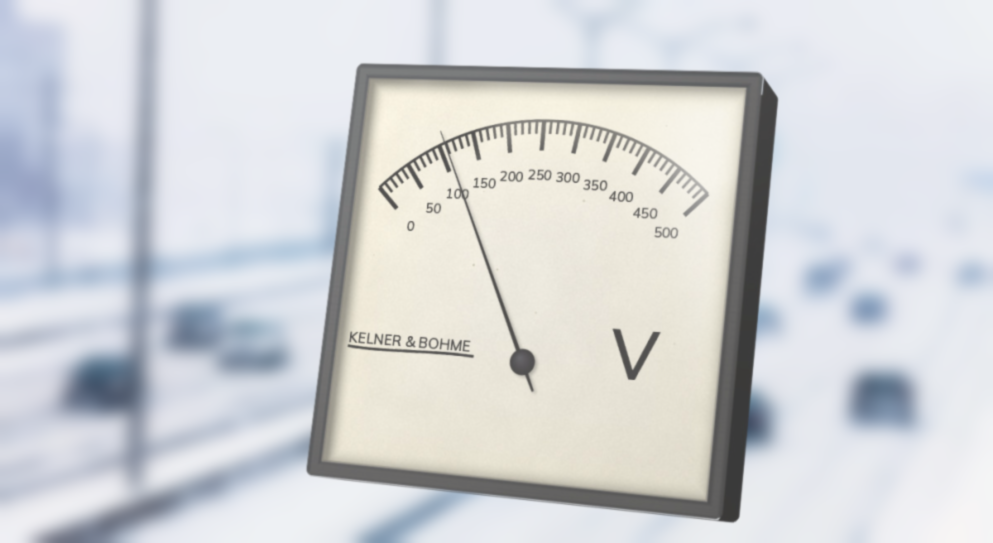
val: 110
